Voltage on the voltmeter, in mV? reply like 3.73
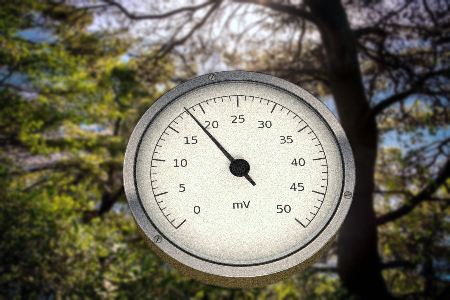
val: 18
